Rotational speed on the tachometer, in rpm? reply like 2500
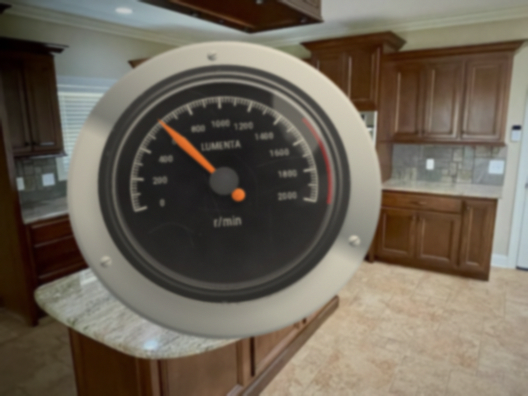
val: 600
